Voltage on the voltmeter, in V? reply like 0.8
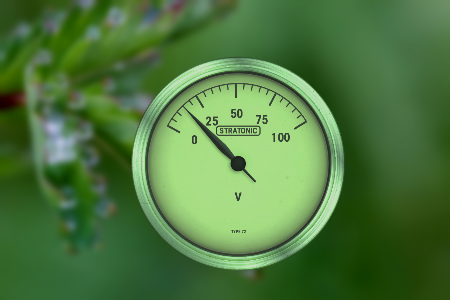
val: 15
